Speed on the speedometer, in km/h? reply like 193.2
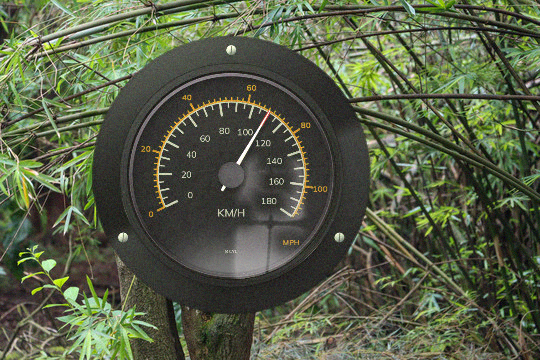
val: 110
